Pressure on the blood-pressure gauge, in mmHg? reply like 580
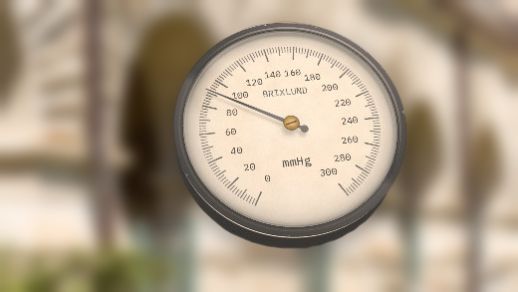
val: 90
